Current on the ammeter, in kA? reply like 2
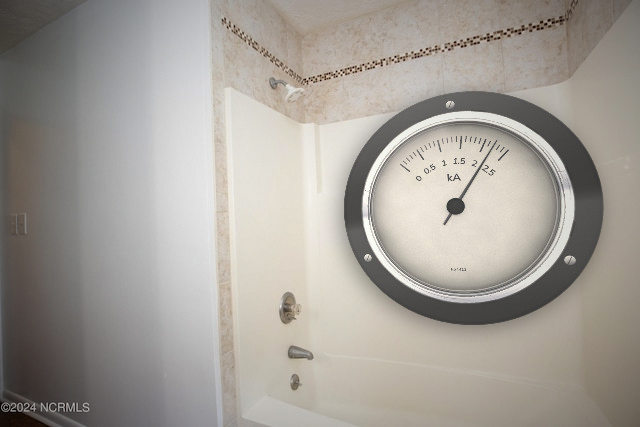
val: 2.2
